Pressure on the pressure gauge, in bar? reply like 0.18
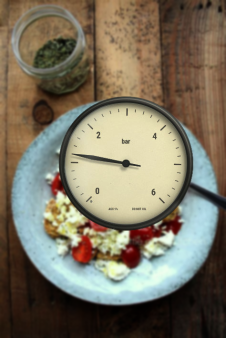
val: 1.2
